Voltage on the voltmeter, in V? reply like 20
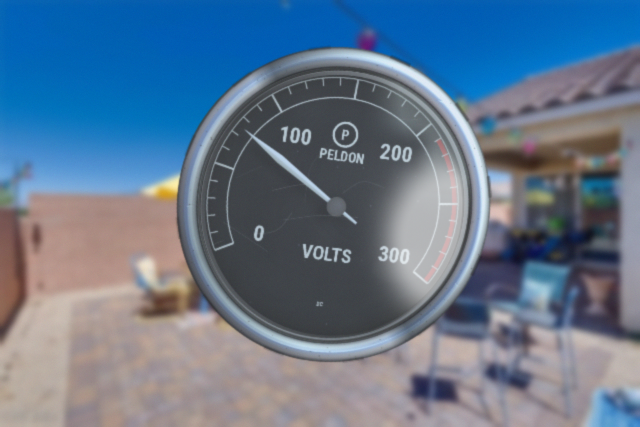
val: 75
